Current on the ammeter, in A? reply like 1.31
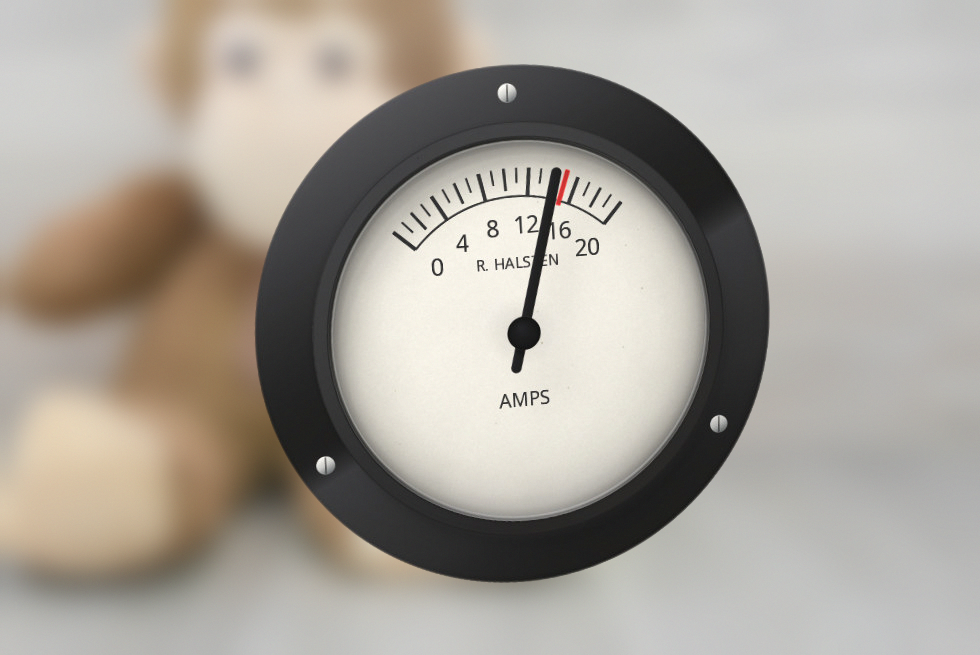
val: 14
